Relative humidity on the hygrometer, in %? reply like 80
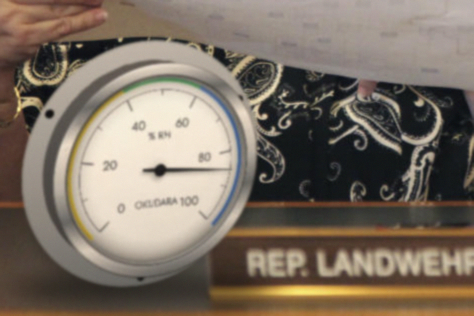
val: 85
